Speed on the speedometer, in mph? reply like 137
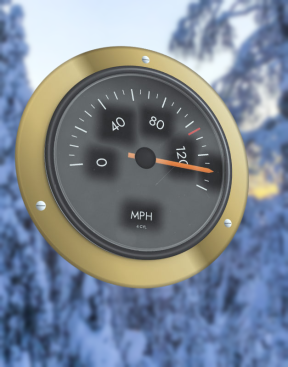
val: 130
